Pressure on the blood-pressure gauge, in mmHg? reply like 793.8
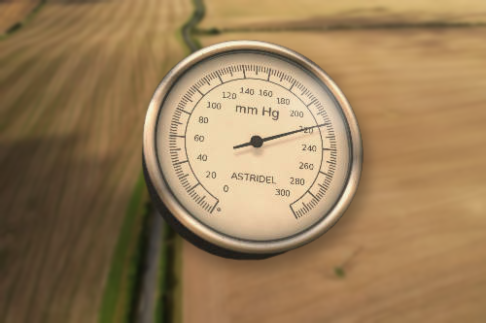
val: 220
